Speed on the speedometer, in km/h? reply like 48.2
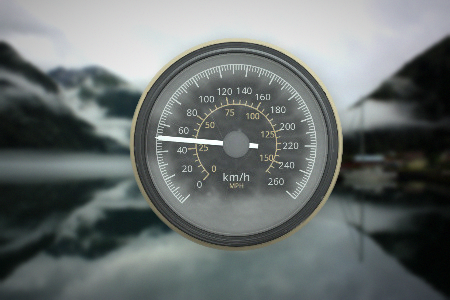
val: 50
